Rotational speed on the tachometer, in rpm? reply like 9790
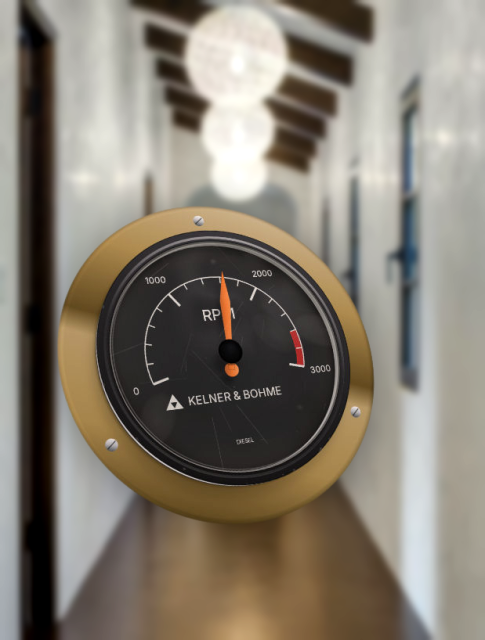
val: 1600
